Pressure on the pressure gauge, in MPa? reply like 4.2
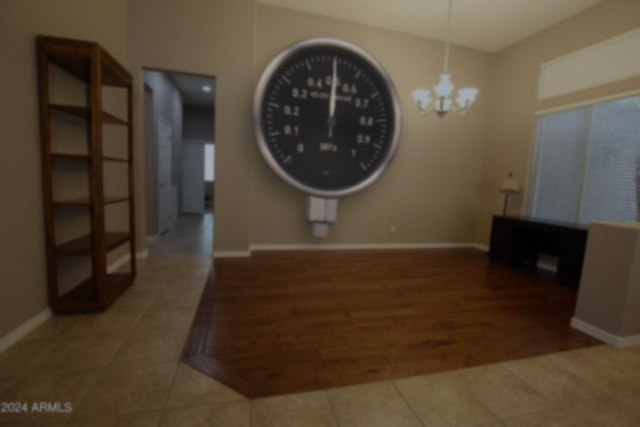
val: 0.5
